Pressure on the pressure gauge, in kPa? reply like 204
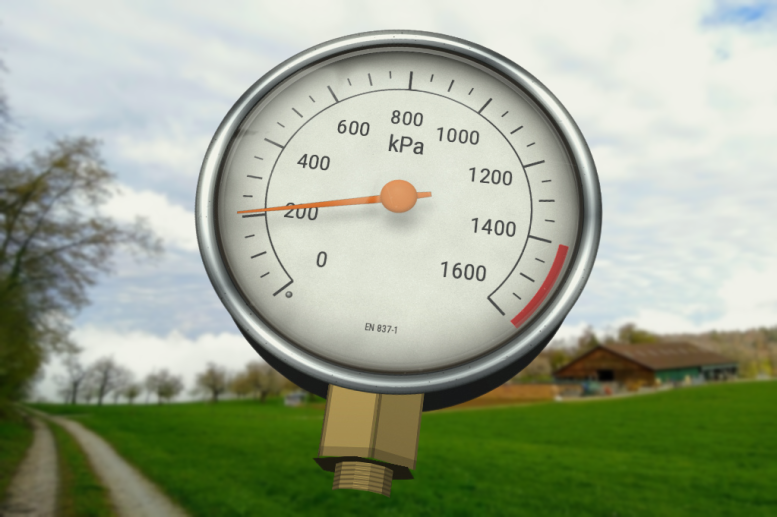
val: 200
